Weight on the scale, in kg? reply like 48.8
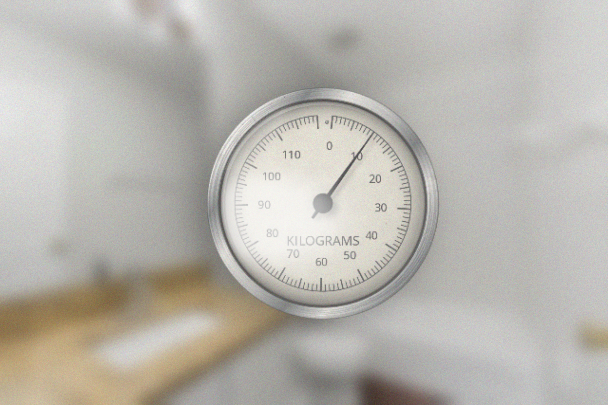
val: 10
